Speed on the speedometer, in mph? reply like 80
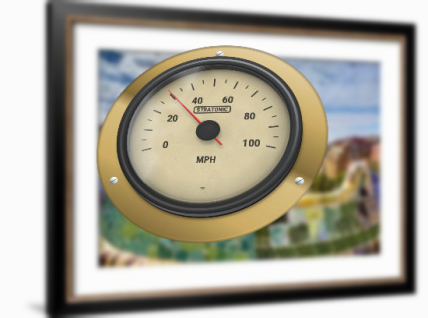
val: 30
